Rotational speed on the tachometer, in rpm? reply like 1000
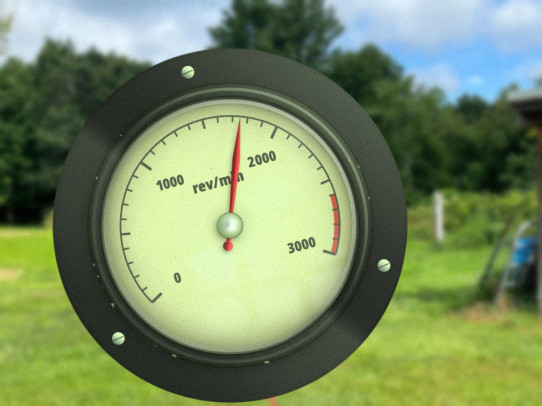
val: 1750
